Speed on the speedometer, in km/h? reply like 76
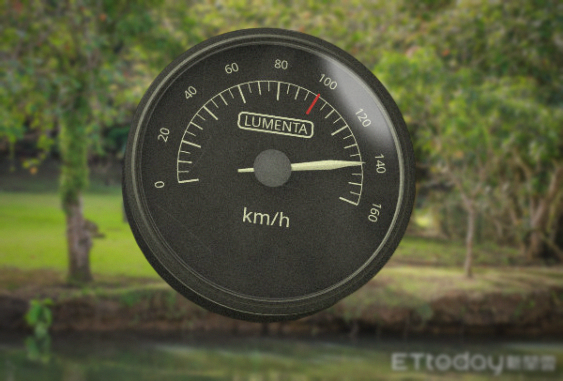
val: 140
